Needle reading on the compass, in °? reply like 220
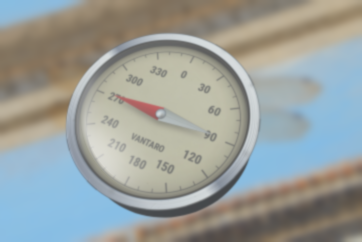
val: 270
